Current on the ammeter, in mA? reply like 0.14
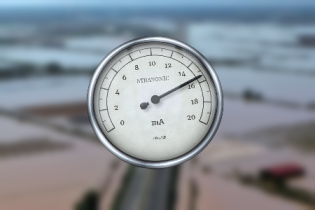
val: 15.5
